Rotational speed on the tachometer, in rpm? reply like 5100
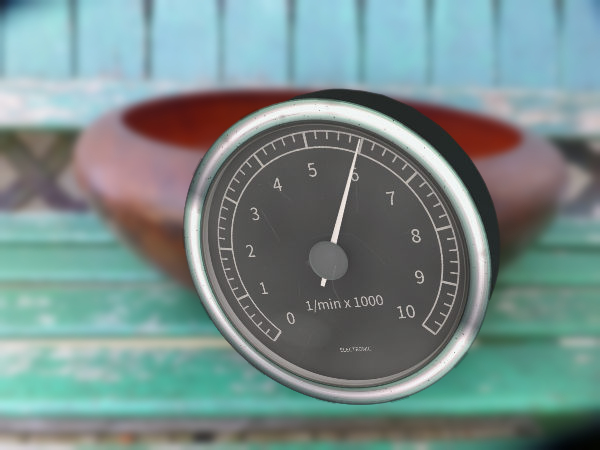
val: 6000
